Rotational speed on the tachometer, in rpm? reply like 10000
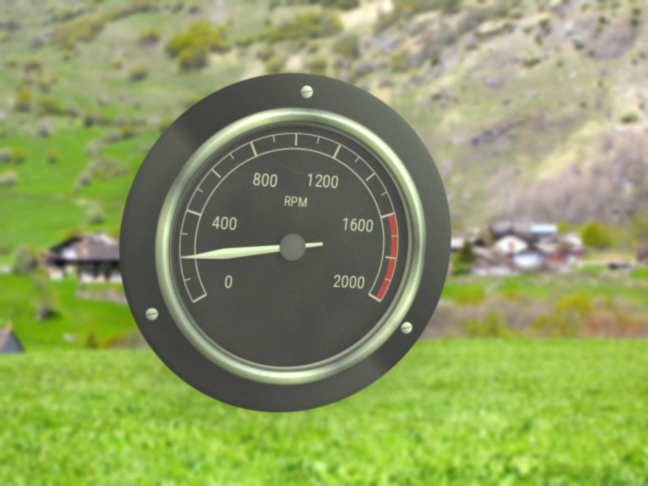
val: 200
